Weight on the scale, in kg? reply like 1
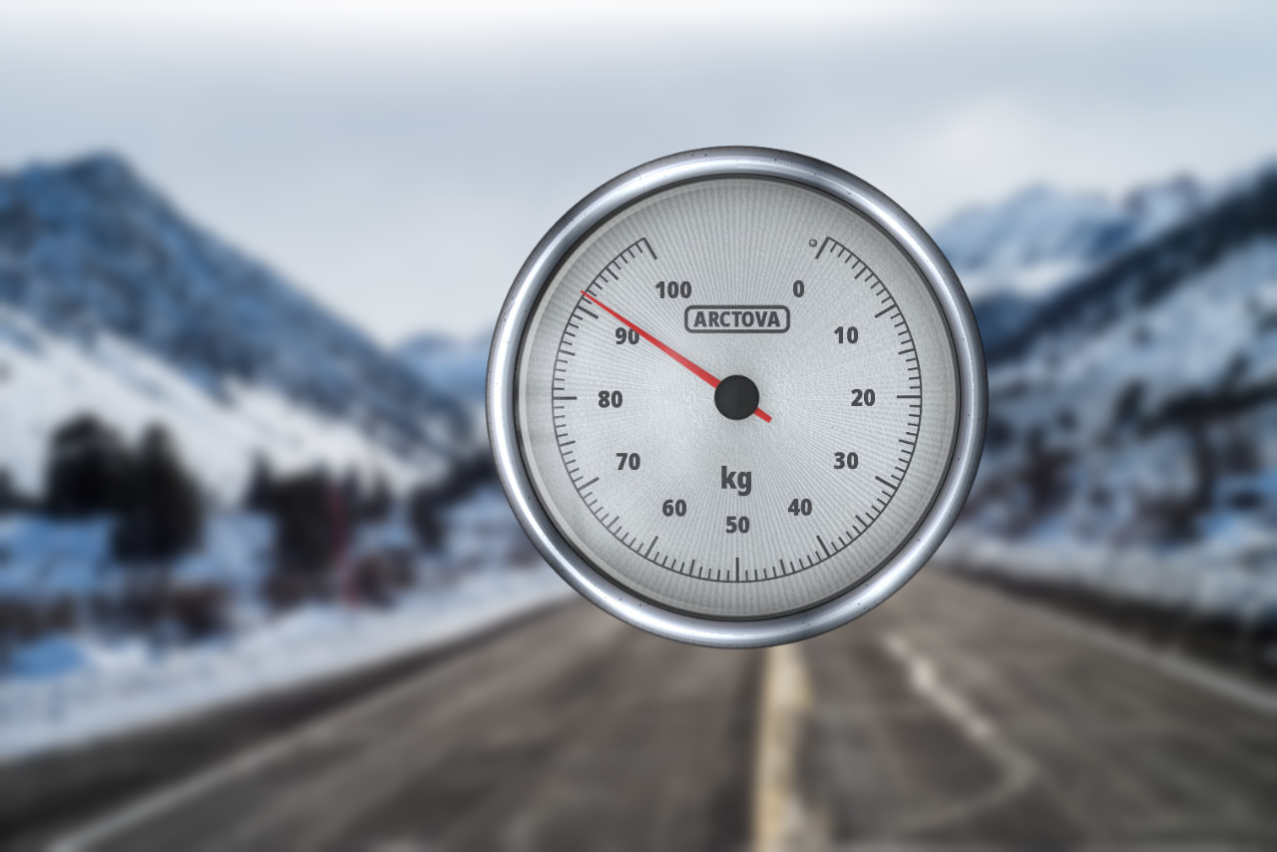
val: 91.5
